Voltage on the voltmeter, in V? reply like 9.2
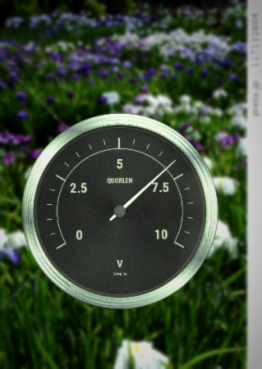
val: 7
